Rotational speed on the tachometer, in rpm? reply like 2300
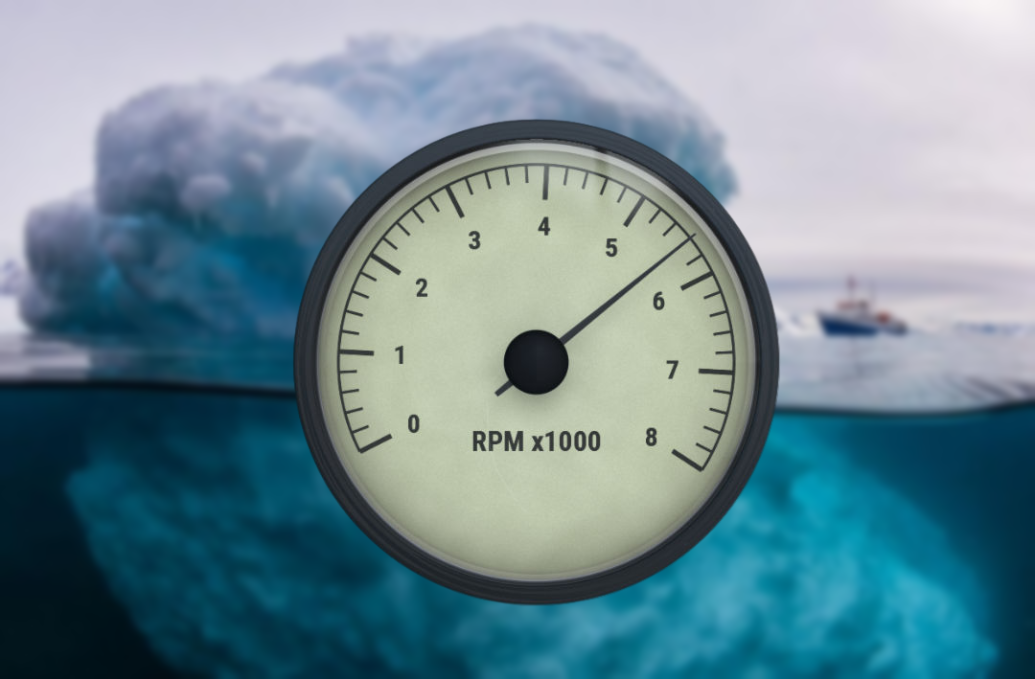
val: 5600
